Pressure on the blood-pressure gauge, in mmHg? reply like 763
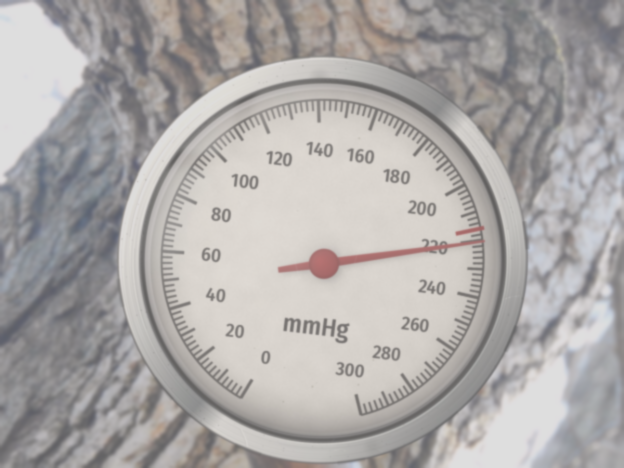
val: 220
